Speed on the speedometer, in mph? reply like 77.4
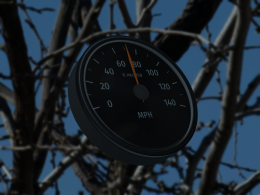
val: 70
